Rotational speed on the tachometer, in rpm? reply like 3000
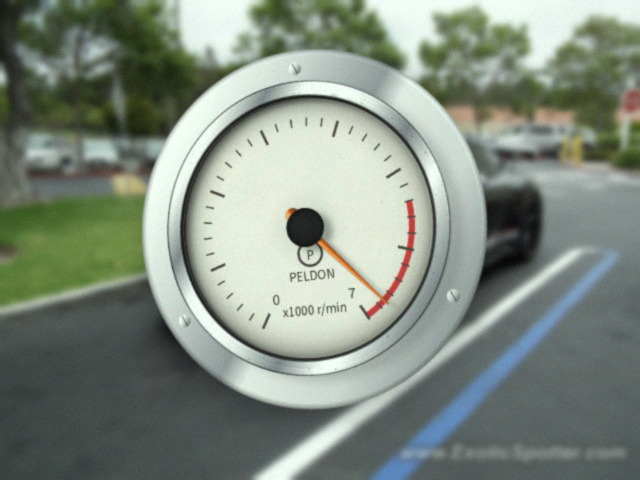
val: 6700
